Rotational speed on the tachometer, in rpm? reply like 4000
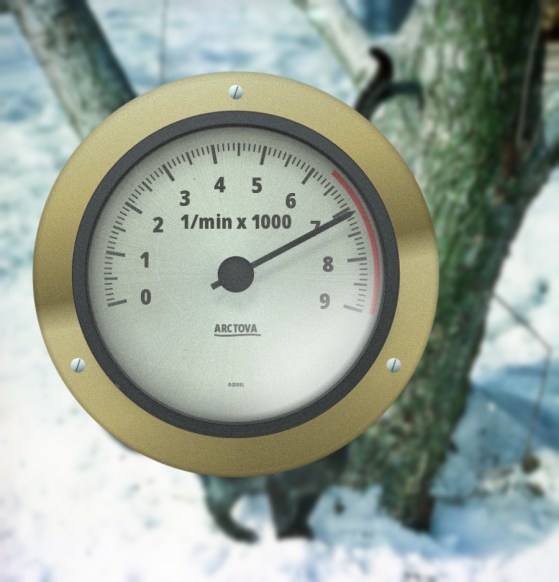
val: 7100
